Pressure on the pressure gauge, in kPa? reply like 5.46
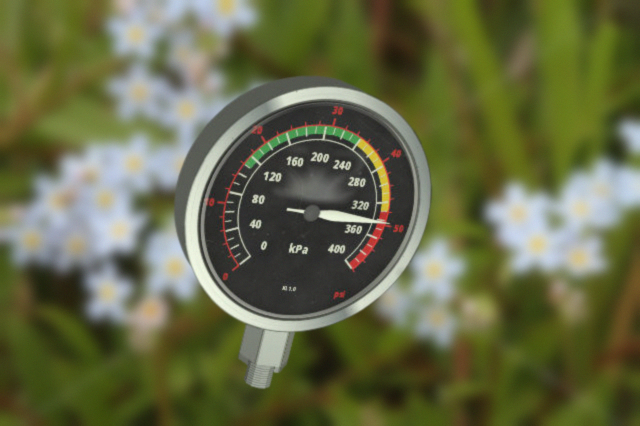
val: 340
